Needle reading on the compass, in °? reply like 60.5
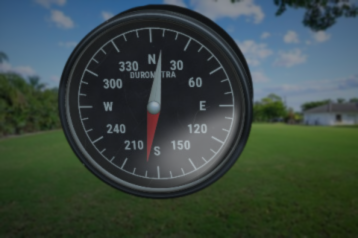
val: 190
